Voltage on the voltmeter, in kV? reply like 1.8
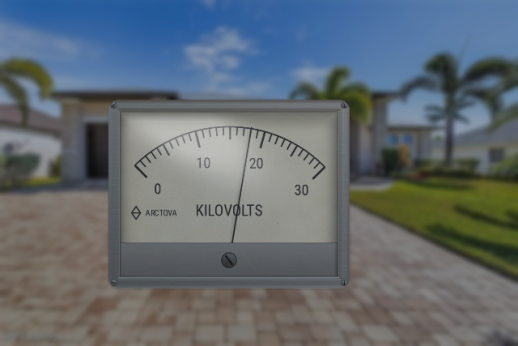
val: 18
